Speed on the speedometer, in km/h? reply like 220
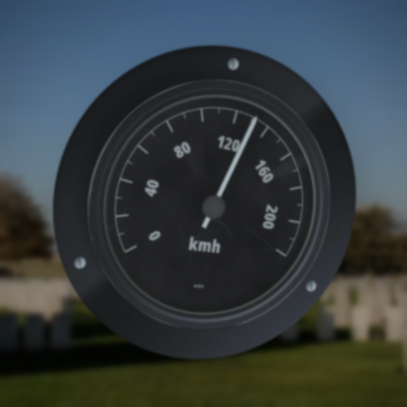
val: 130
